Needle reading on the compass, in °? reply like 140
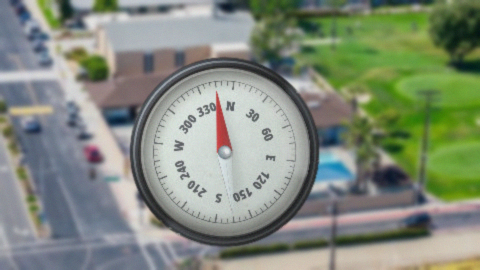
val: 345
